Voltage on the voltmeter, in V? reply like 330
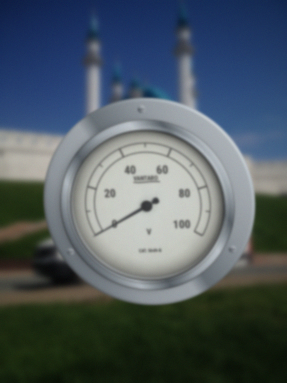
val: 0
